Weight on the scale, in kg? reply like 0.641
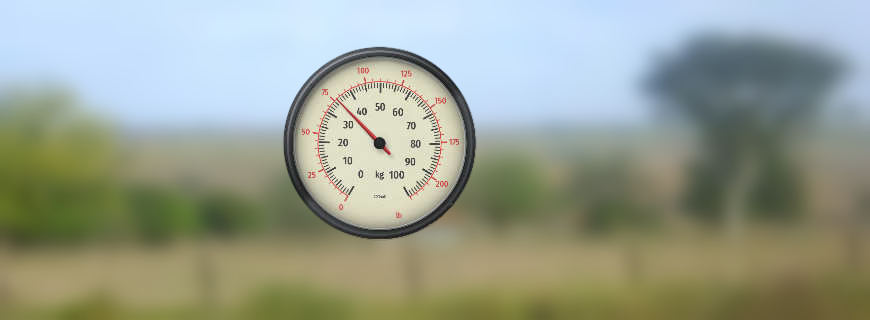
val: 35
